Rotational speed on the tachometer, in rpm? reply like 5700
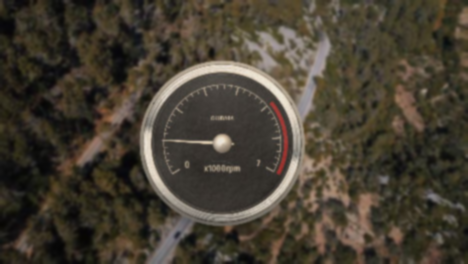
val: 1000
